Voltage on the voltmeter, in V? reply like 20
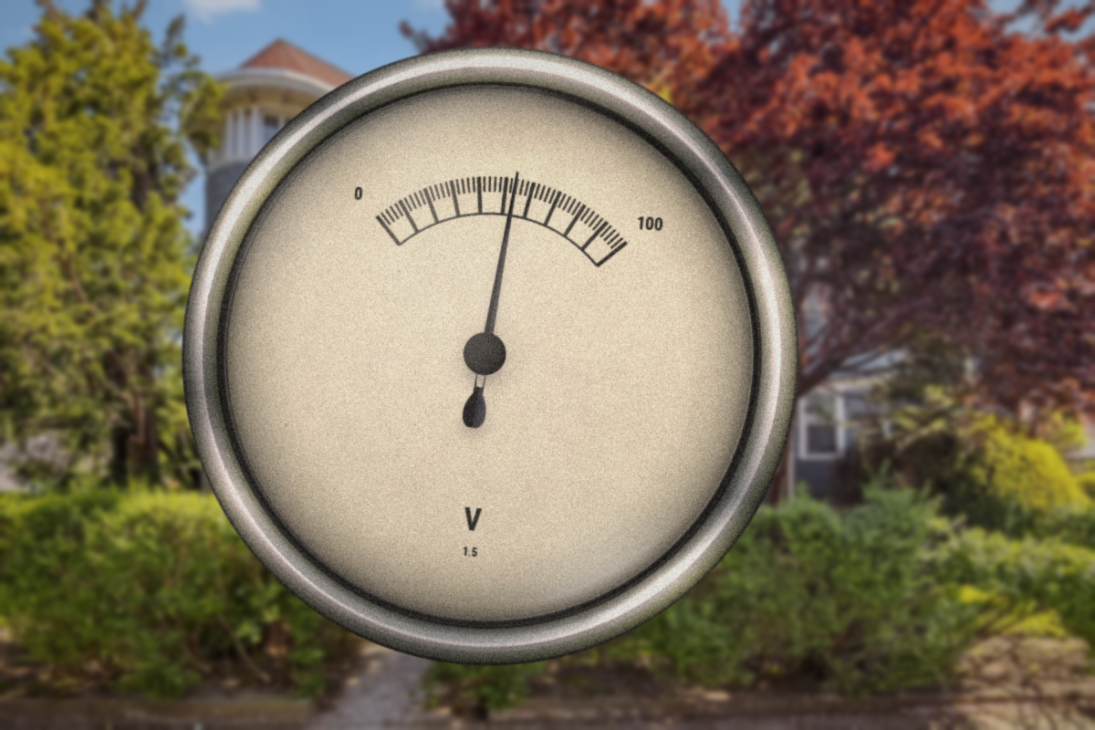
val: 54
